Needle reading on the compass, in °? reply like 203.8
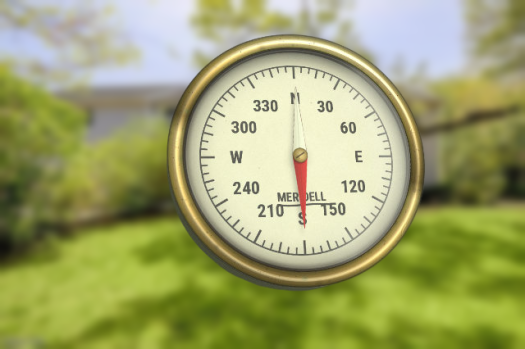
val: 180
